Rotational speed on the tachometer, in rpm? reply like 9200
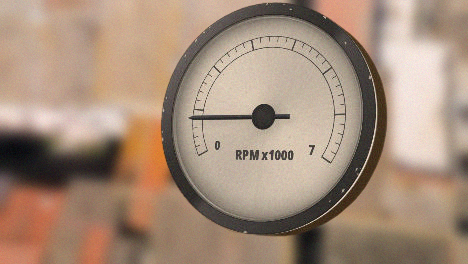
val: 800
